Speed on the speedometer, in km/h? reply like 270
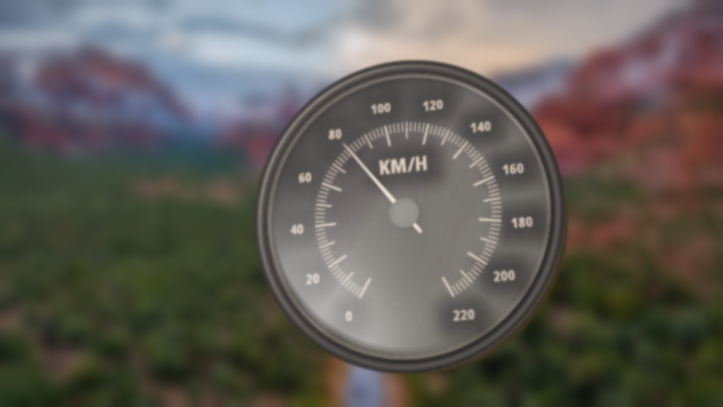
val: 80
